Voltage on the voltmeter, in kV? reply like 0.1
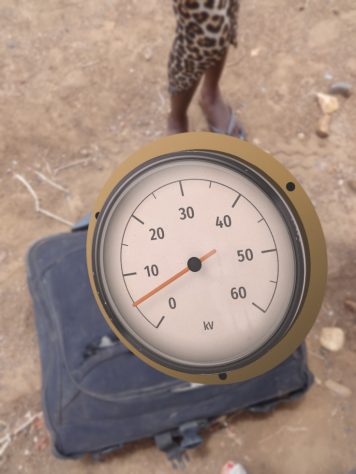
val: 5
